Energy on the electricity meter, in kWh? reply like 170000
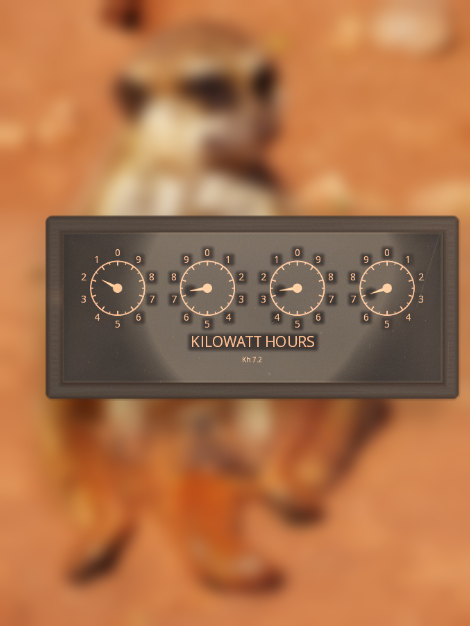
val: 1727
